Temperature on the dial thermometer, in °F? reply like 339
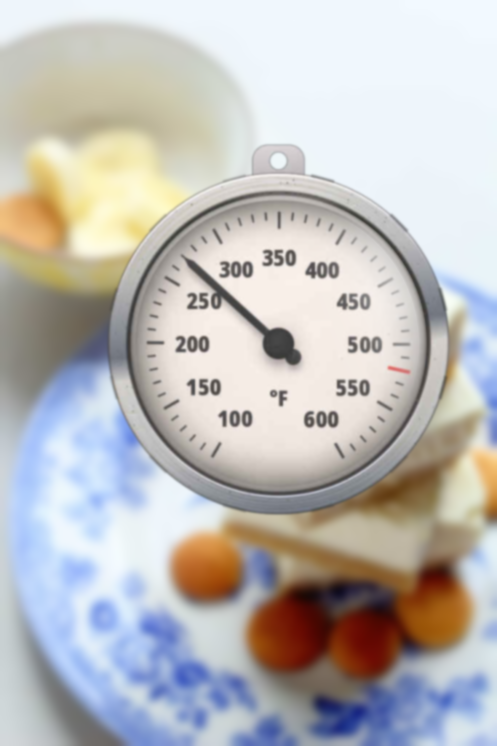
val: 270
